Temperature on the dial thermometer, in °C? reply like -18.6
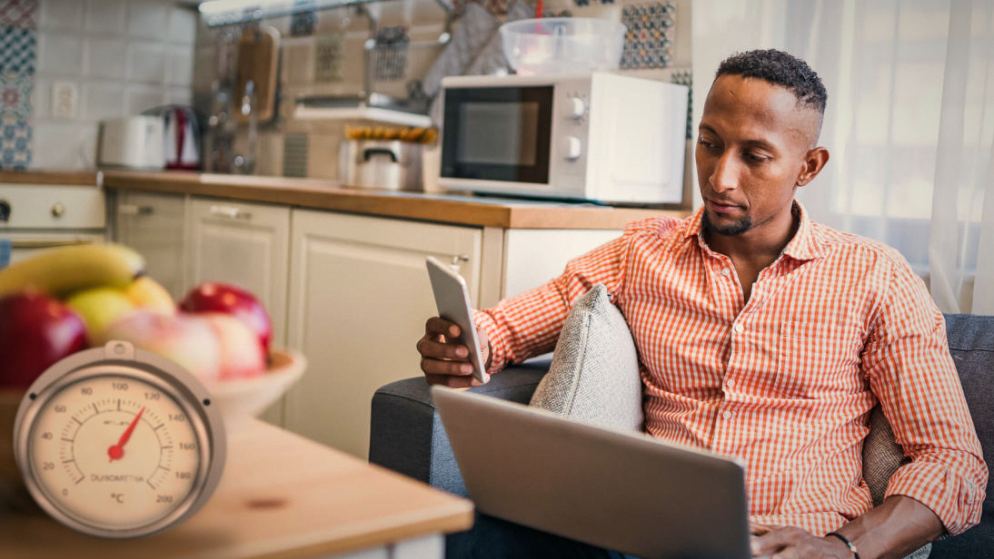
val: 120
